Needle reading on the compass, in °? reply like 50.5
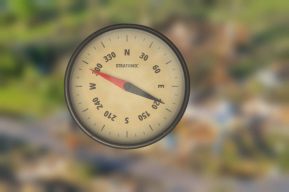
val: 295
